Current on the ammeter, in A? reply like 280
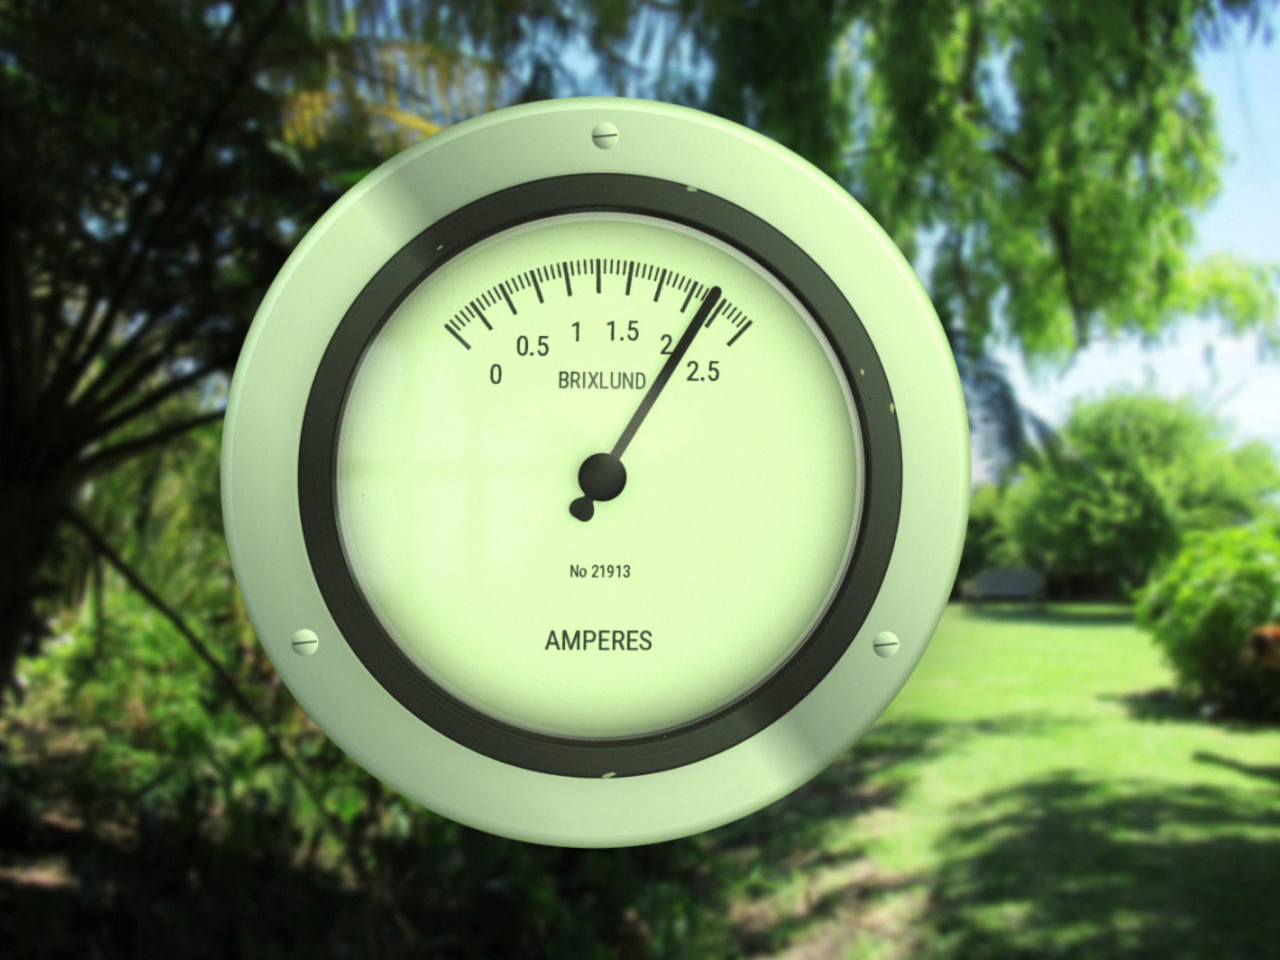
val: 2.15
